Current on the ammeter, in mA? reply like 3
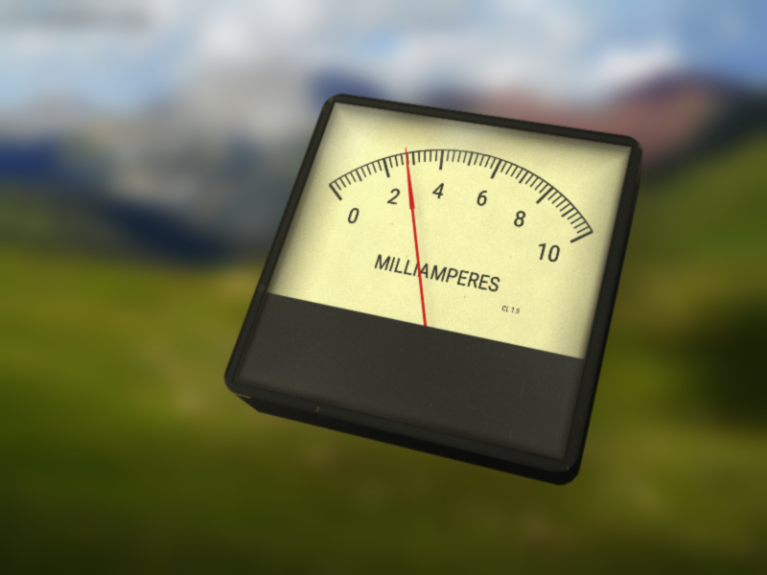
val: 2.8
